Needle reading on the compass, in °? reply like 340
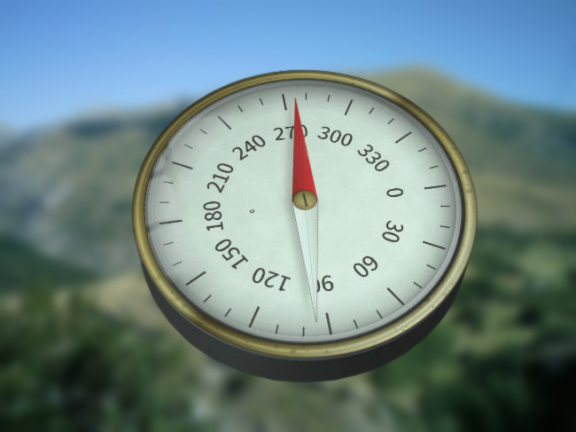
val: 275
